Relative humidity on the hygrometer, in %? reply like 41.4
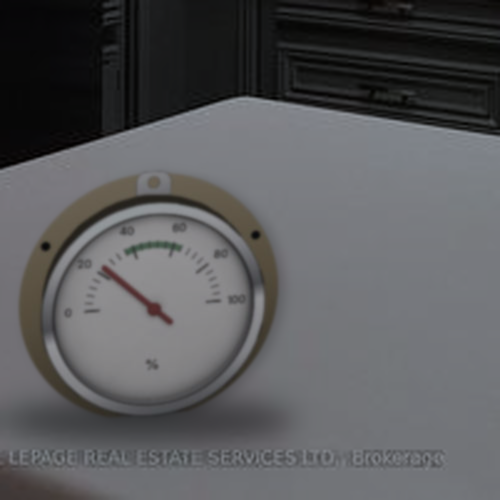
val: 24
